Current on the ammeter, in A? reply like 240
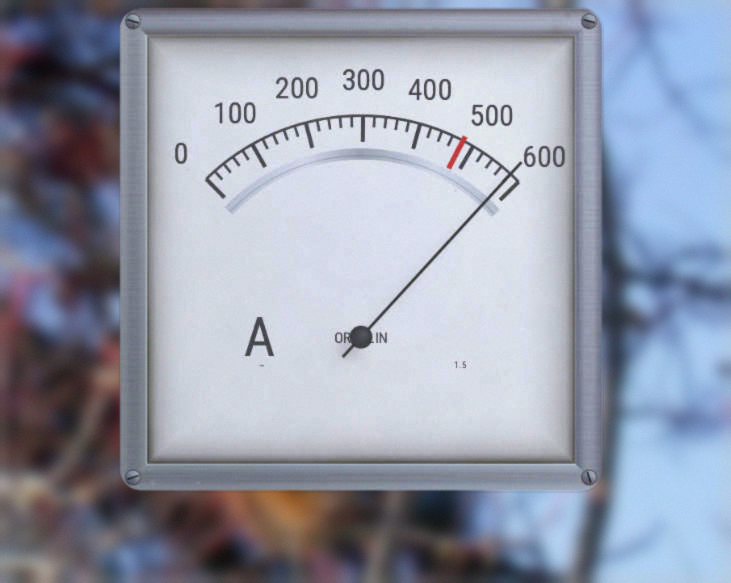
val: 580
